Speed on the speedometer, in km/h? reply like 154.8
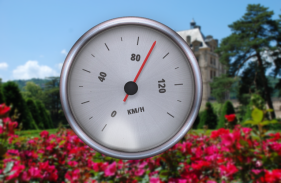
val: 90
